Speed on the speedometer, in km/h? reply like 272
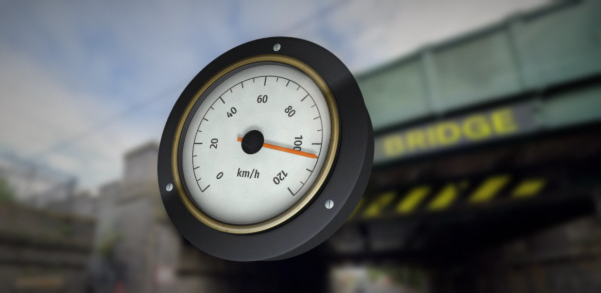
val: 105
